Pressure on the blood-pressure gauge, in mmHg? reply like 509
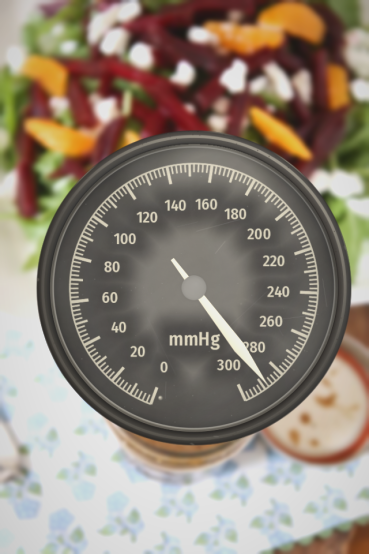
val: 288
